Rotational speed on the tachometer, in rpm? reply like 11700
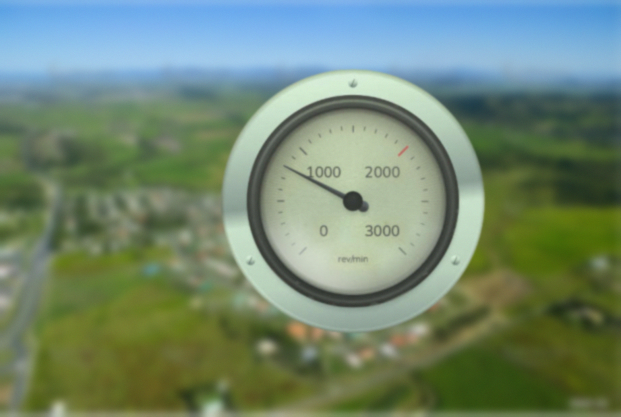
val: 800
